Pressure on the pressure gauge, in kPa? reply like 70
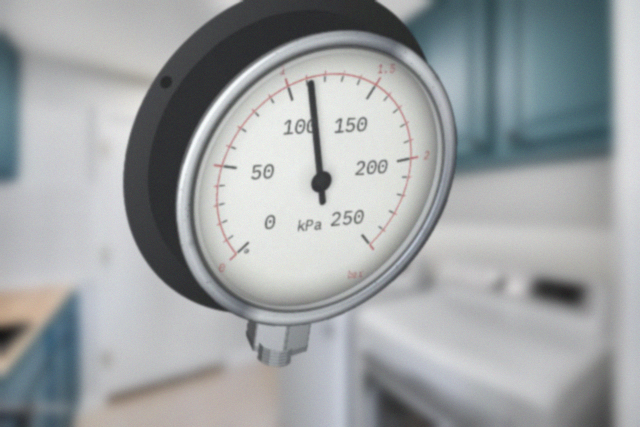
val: 110
